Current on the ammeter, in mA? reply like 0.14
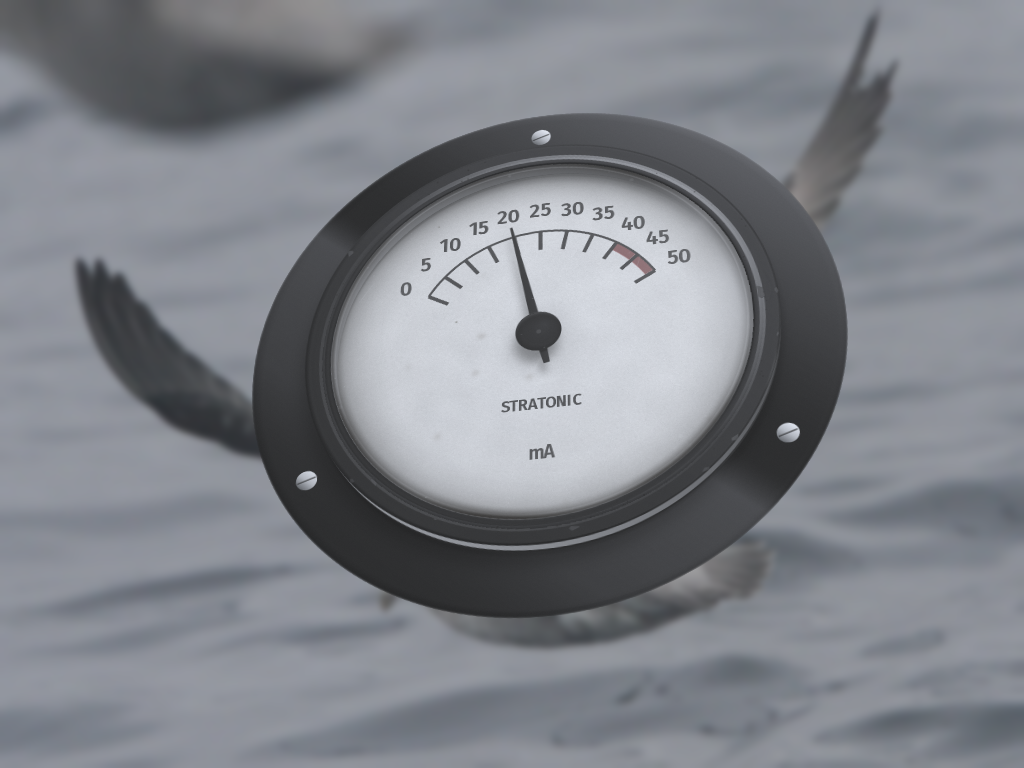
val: 20
